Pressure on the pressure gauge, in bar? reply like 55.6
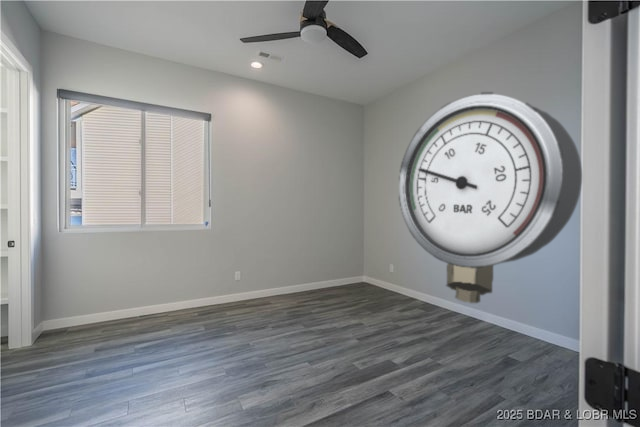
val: 6
